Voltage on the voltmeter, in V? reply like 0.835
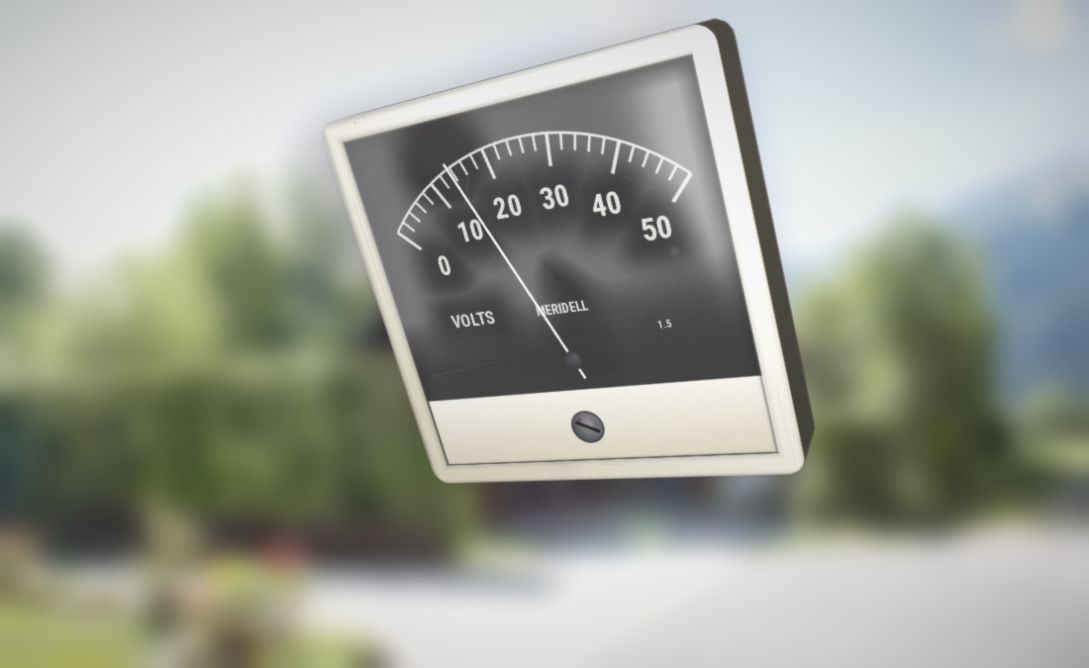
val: 14
